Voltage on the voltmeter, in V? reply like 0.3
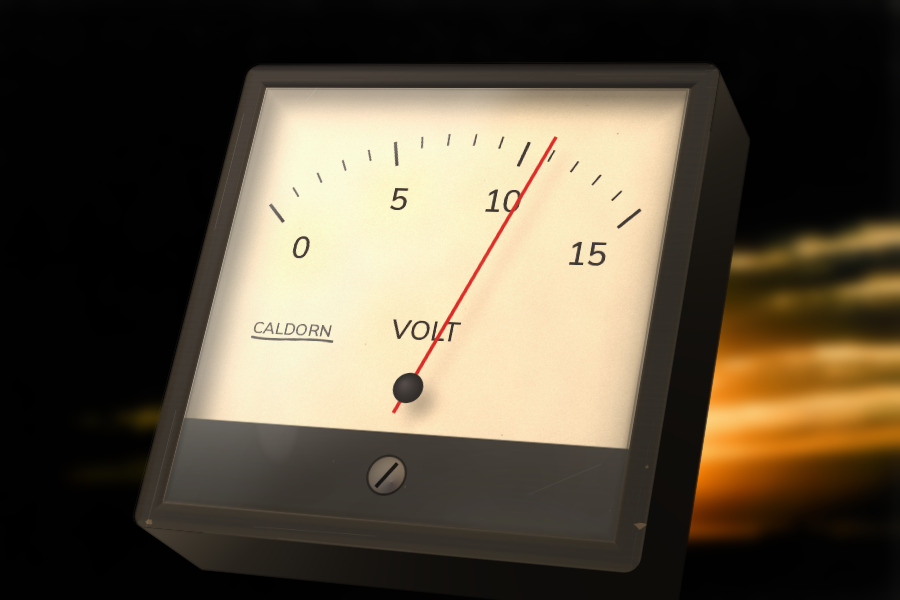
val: 11
